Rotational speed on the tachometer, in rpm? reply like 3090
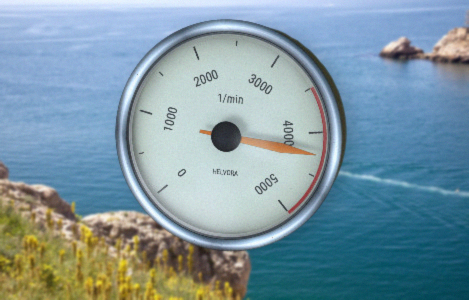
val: 4250
